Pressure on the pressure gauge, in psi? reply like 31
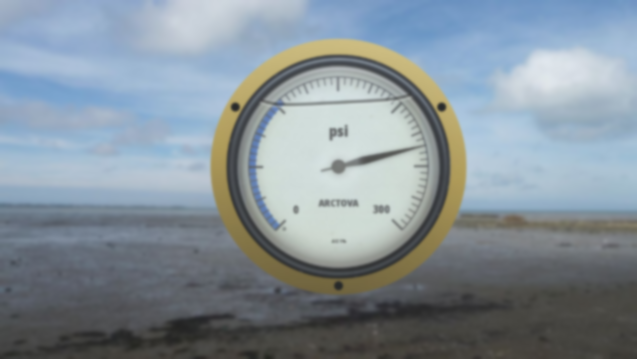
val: 235
